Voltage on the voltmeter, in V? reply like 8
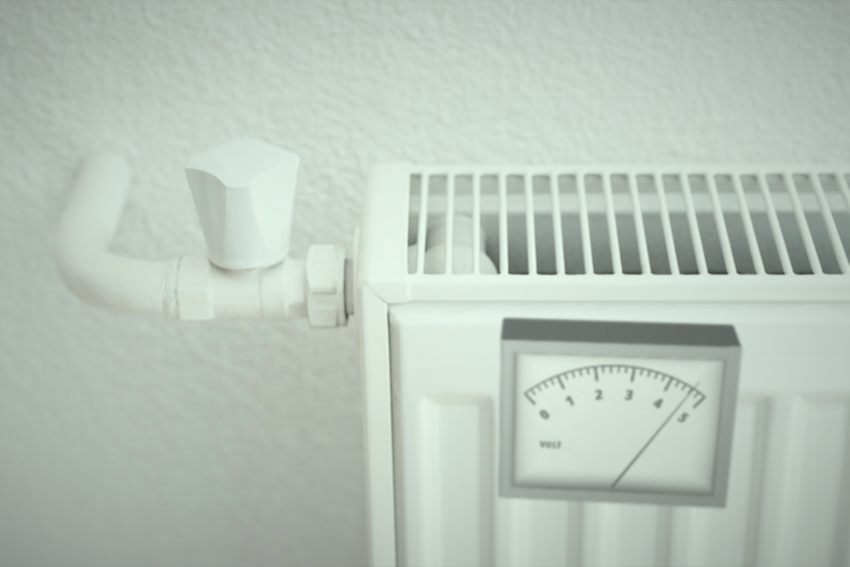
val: 4.6
